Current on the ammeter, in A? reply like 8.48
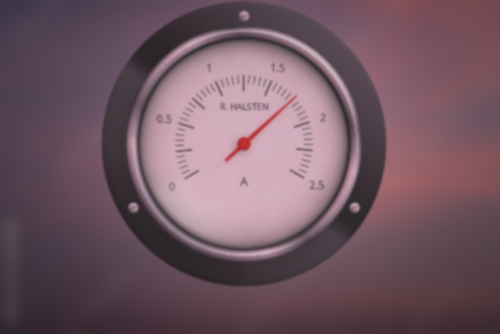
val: 1.75
